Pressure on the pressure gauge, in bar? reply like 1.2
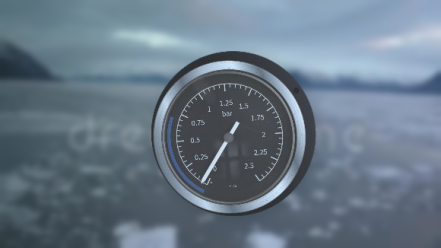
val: 0.05
